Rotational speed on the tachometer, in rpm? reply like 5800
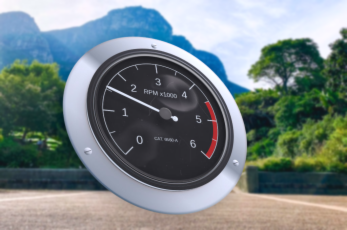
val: 1500
